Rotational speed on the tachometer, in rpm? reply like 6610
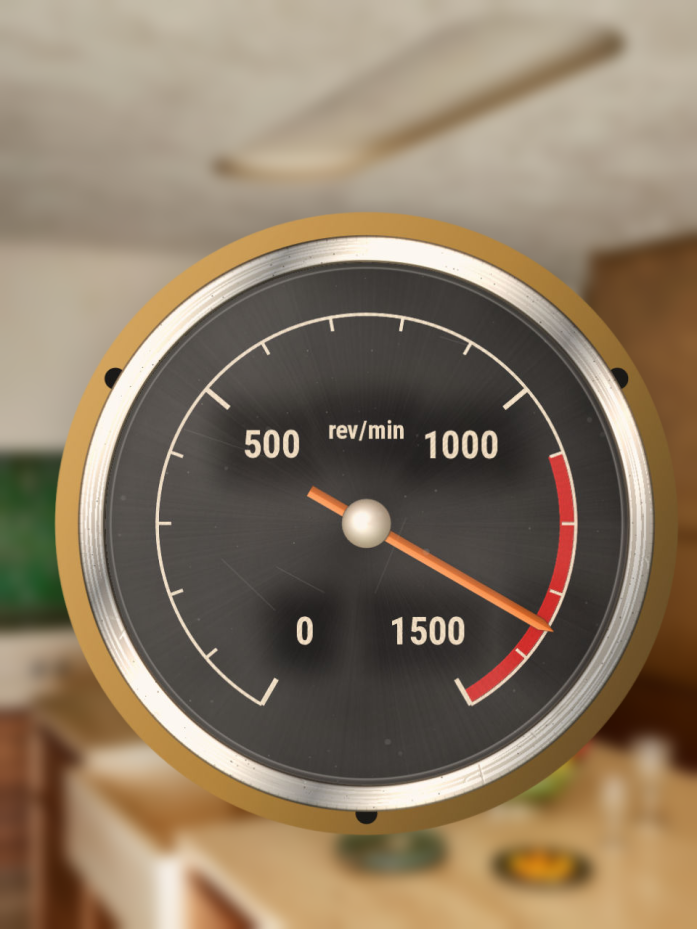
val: 1350
